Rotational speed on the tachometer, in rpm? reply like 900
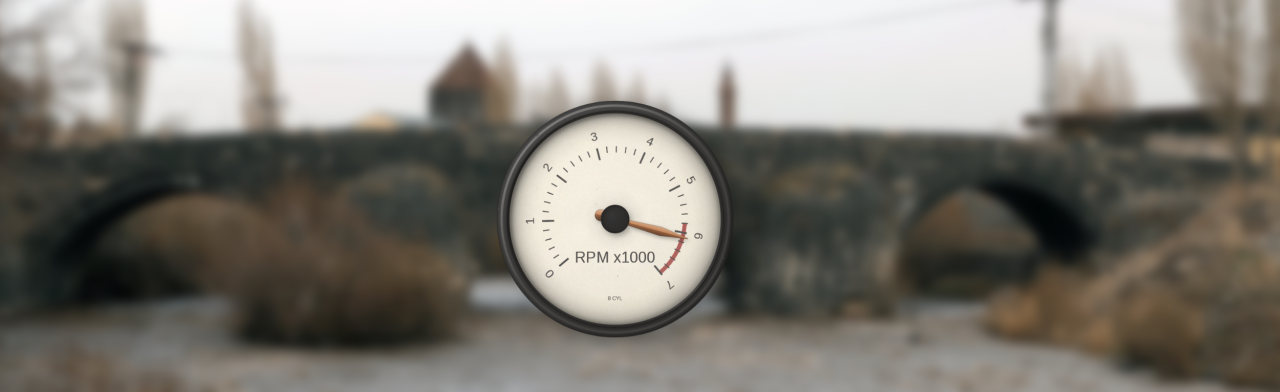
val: 6100
